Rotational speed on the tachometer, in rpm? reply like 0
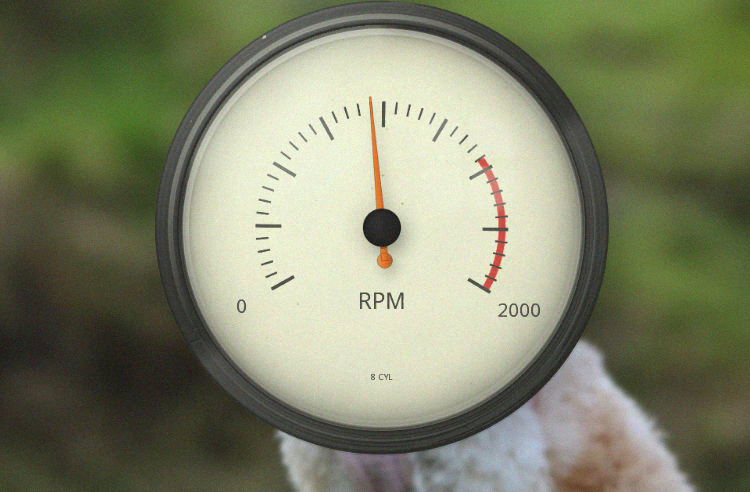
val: 950
